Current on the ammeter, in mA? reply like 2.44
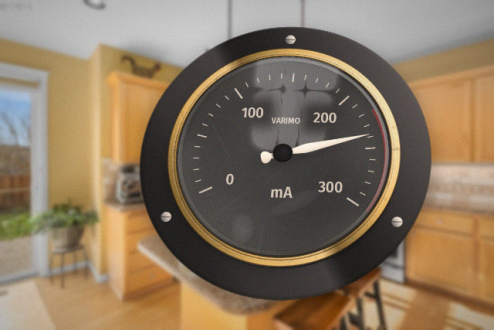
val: 240
